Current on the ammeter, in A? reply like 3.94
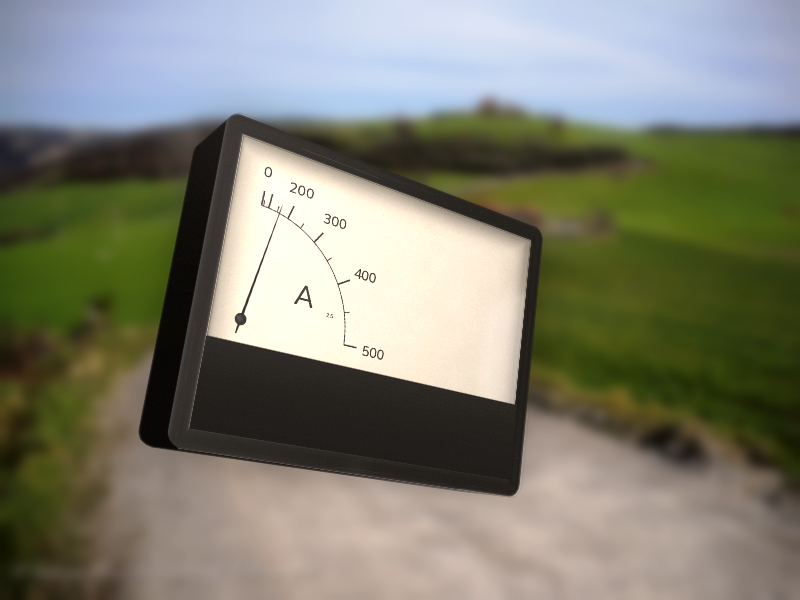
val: 150
